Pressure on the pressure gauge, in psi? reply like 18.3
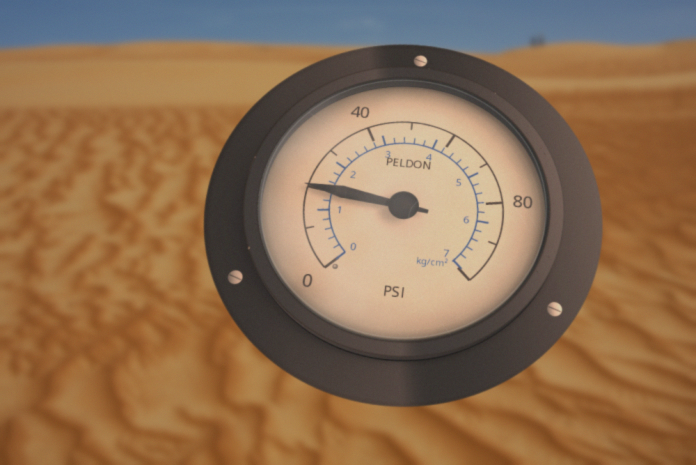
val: 20
